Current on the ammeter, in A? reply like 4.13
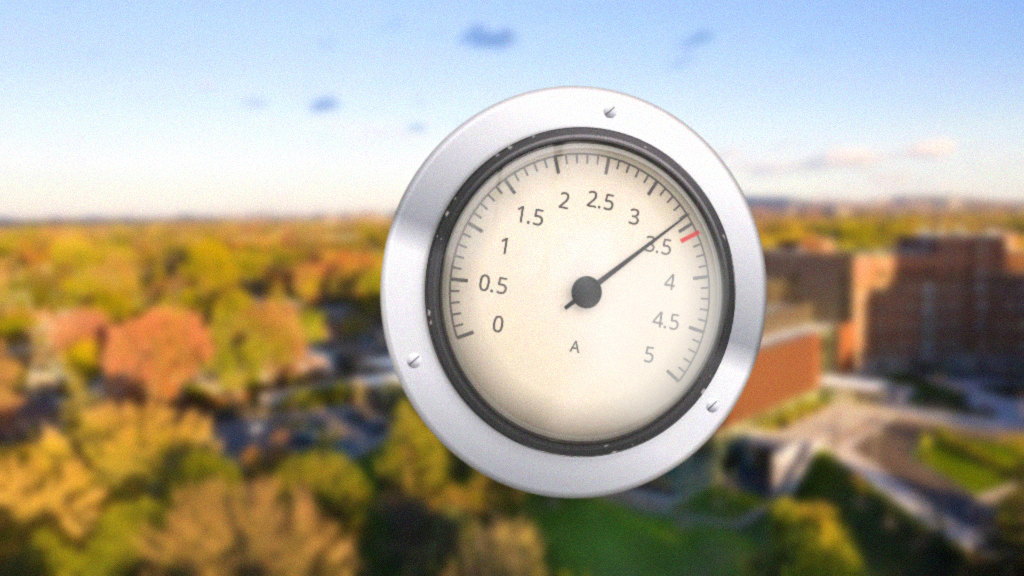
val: 3.4
